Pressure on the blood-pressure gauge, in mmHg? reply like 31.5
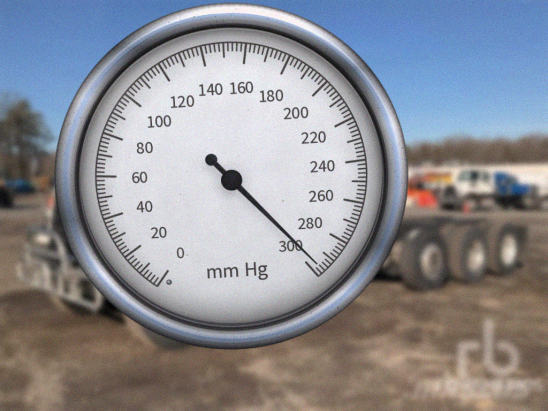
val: 296
